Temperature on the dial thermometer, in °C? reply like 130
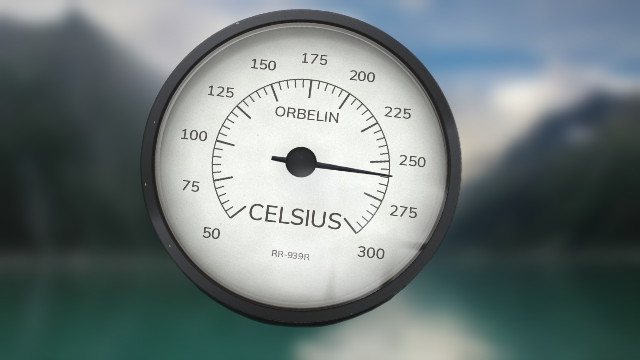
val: 260
